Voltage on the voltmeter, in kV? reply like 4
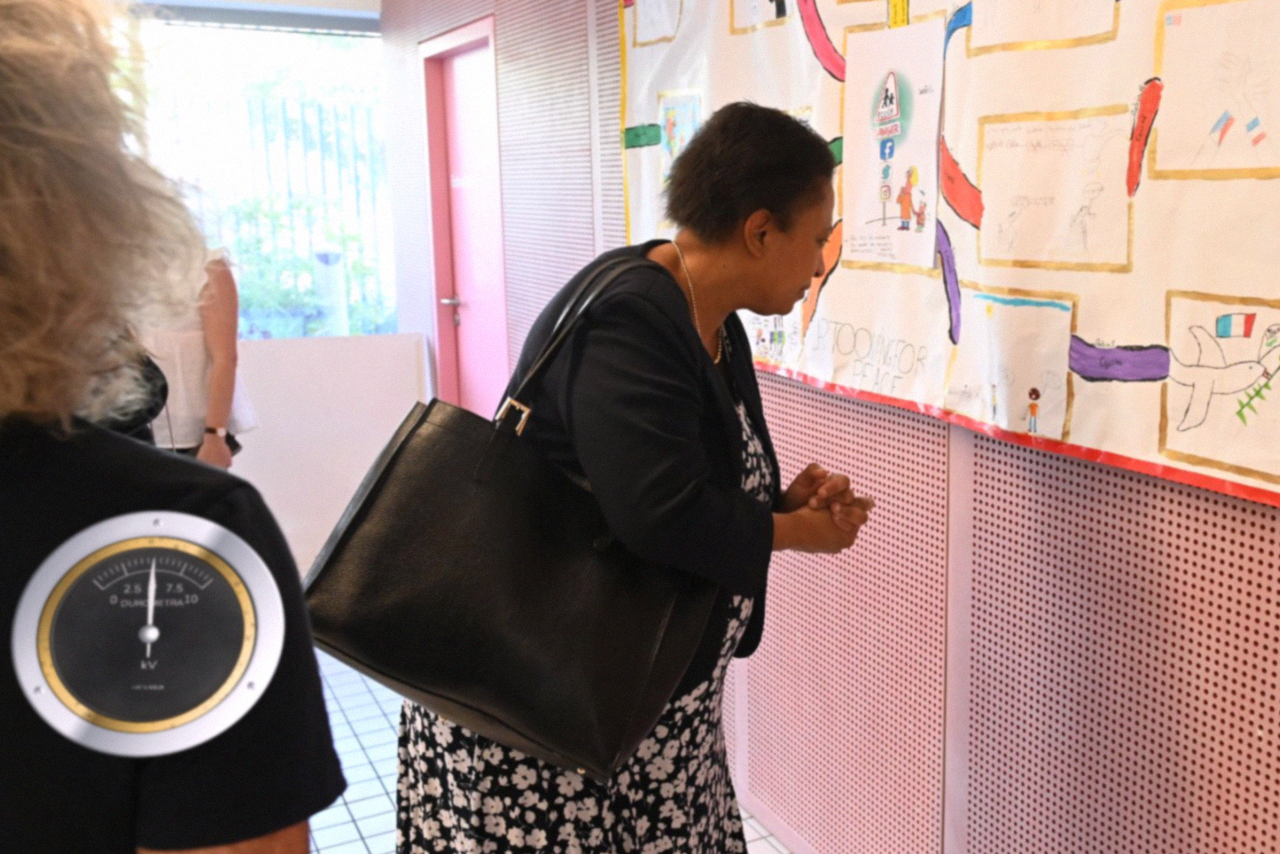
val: 5
